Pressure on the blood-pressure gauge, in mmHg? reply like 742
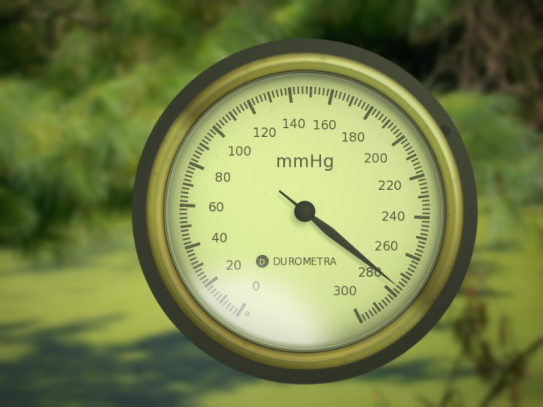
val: 276
